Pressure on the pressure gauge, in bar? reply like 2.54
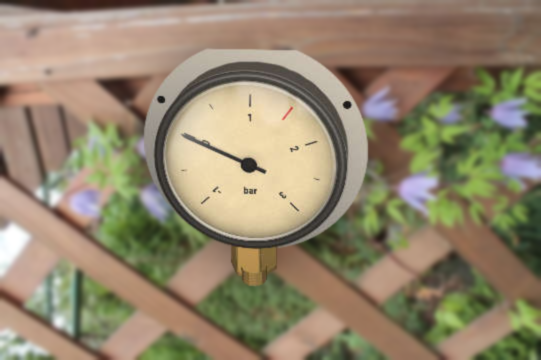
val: 0
